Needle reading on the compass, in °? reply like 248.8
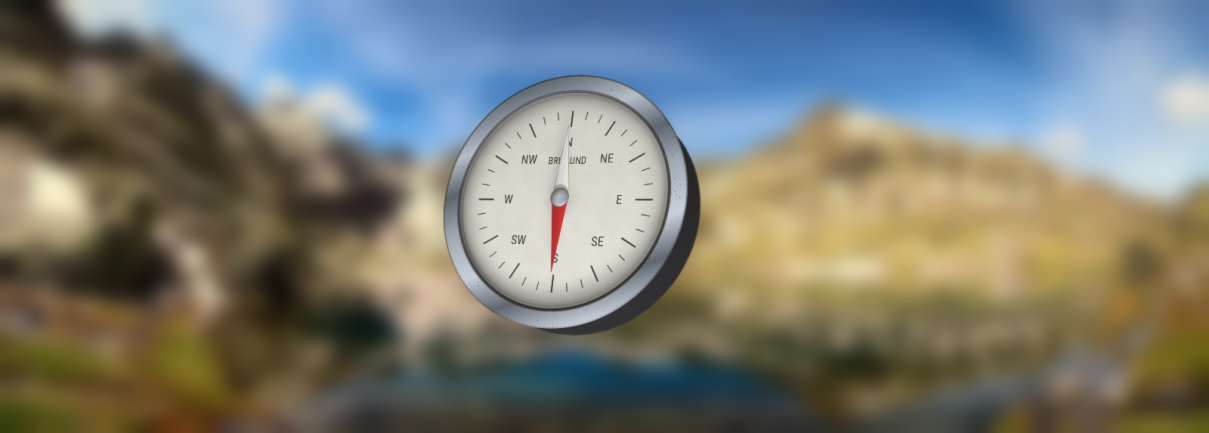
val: 180
